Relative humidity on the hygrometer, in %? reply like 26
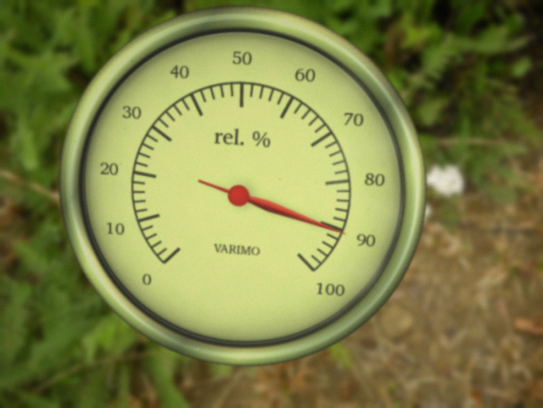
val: 90
